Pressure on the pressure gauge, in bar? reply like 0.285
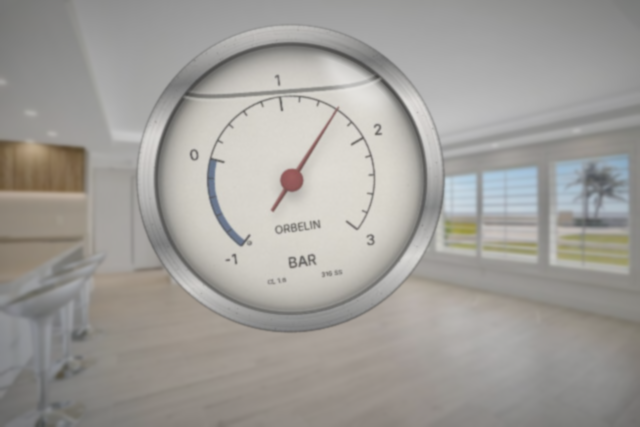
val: 1.6
